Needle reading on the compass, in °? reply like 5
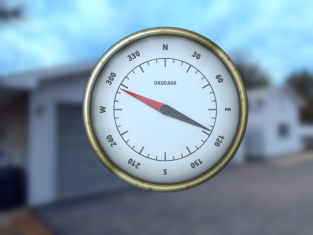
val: 295
